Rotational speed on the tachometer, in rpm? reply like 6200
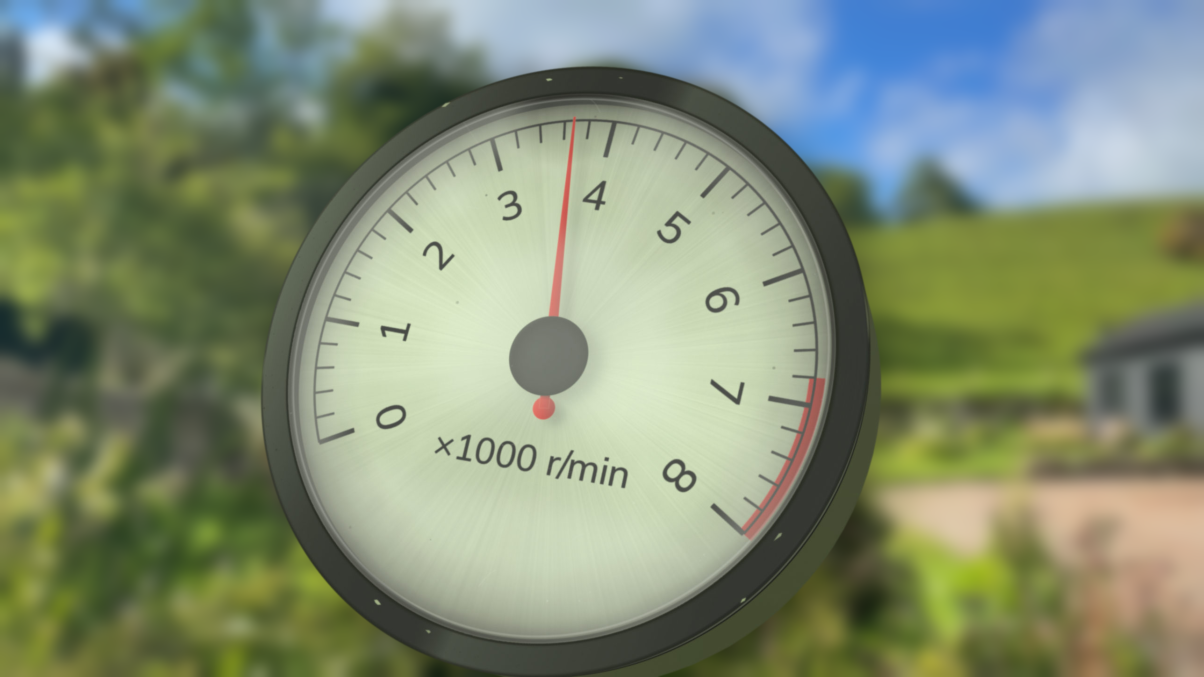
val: 3700
